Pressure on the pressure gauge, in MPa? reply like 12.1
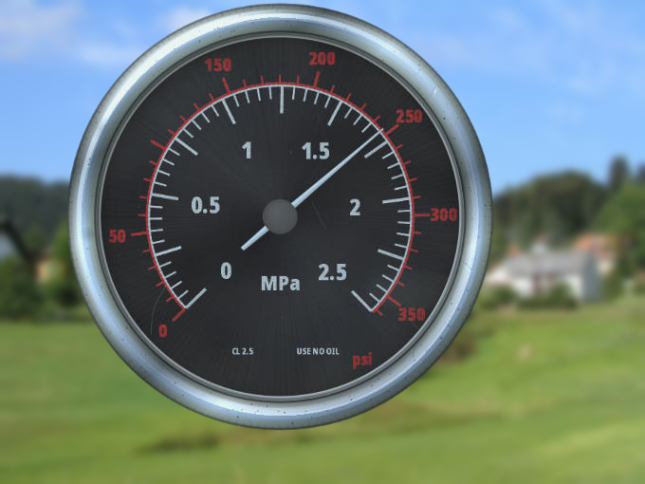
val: 1.7
